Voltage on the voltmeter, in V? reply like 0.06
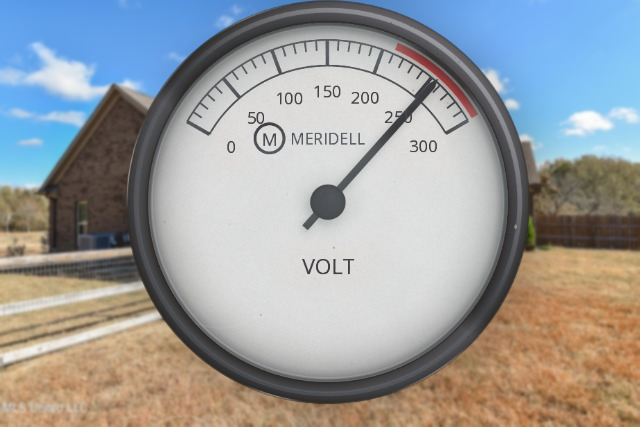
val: 255
